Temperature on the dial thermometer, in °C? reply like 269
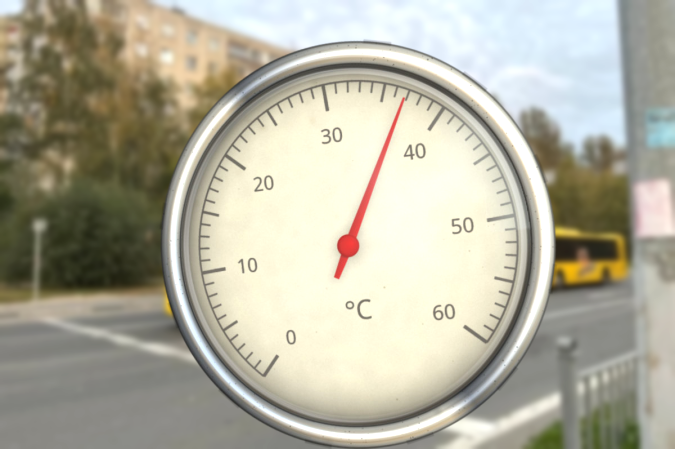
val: 37
